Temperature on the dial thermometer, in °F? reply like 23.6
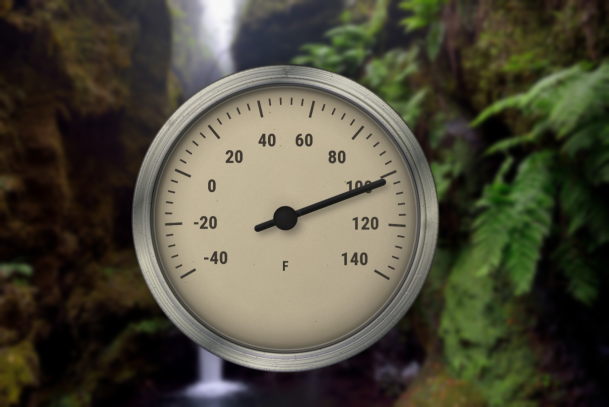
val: 102
